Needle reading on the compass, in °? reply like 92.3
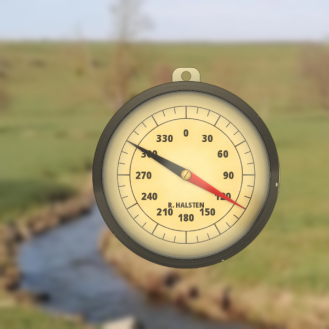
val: 120
